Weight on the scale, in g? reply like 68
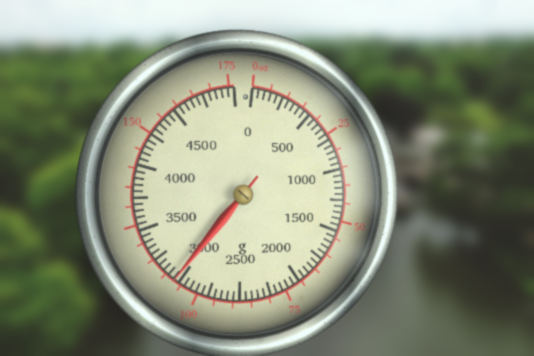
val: 3050
